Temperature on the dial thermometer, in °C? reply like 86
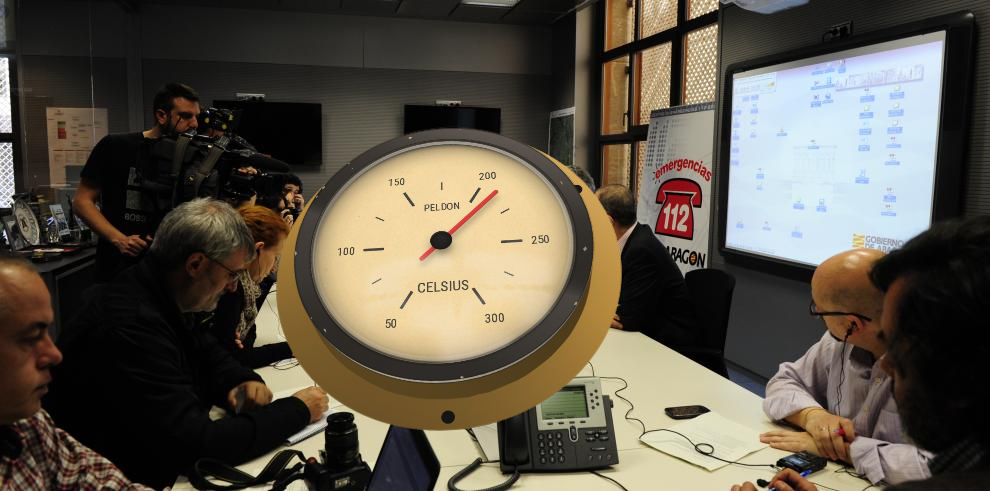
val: 212.5
